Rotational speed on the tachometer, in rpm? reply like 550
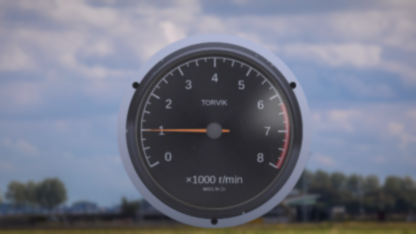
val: 1000
